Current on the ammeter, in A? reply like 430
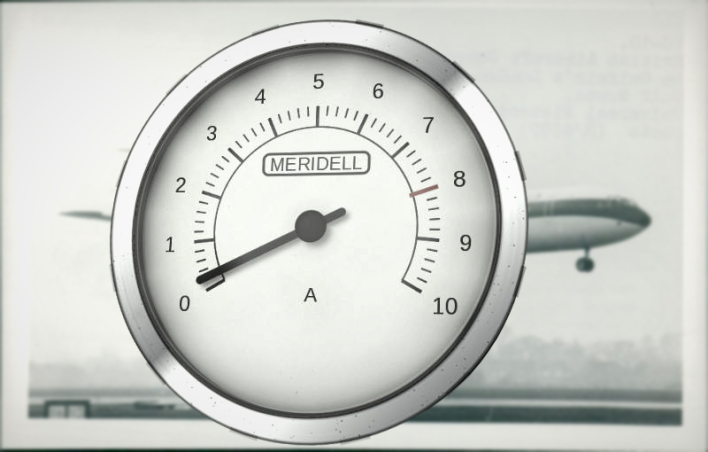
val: 0.2
